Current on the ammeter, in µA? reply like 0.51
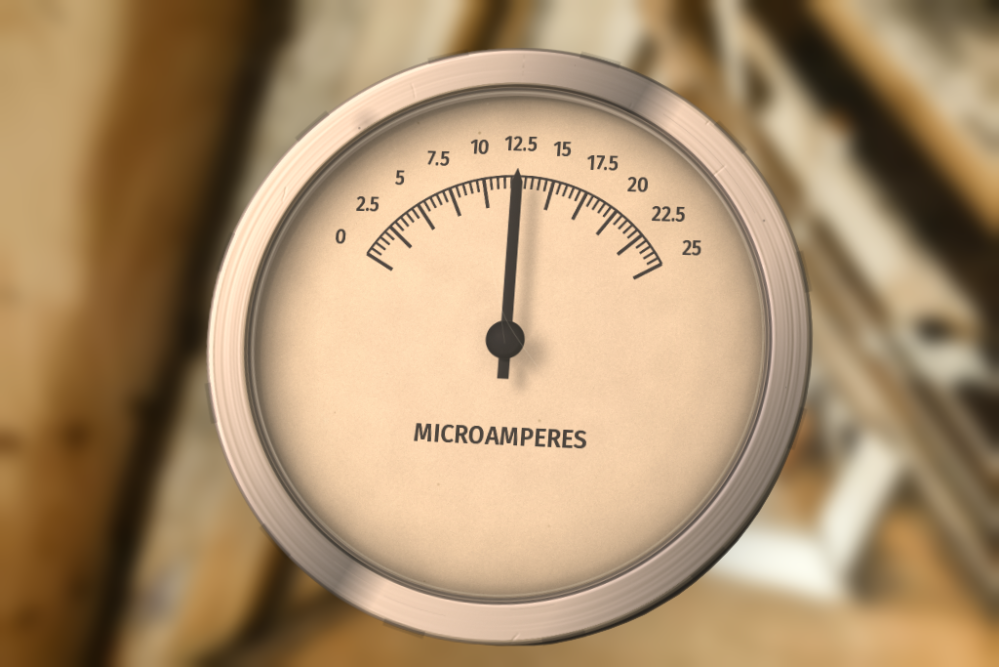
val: 12.5
